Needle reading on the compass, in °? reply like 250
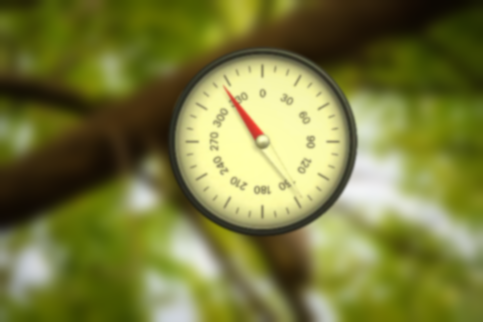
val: 325
